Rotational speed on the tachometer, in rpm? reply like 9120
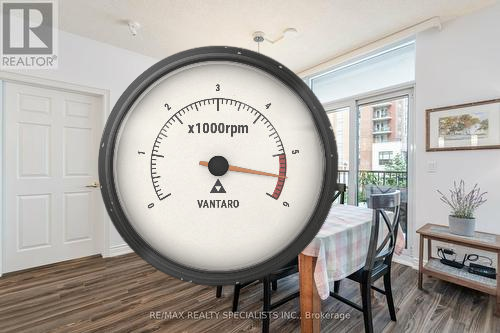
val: 5500
